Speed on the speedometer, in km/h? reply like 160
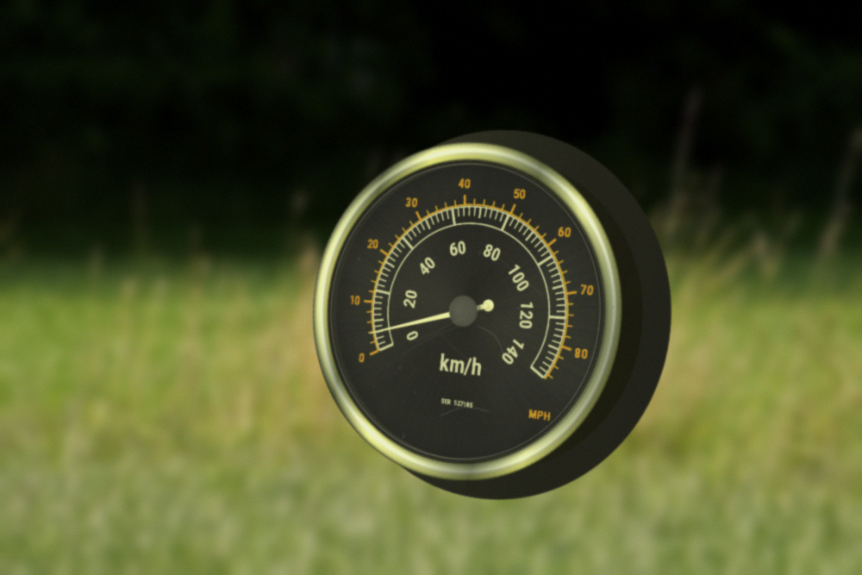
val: 6
